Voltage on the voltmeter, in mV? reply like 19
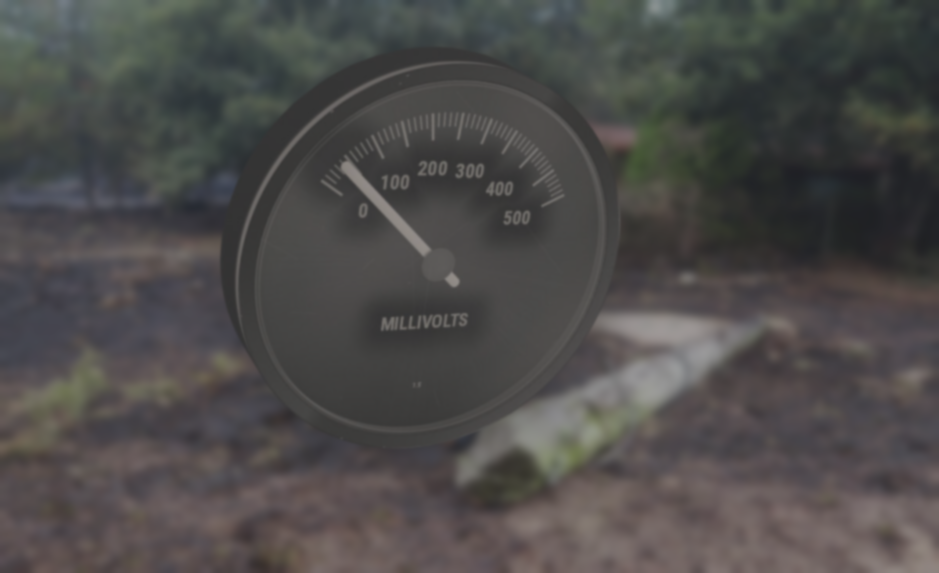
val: 40
